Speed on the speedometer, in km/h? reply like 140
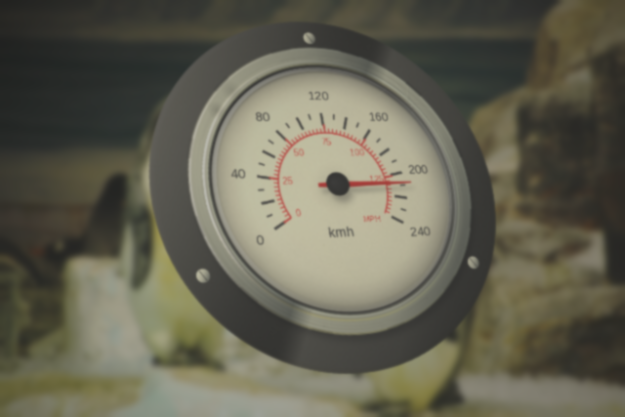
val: 210
